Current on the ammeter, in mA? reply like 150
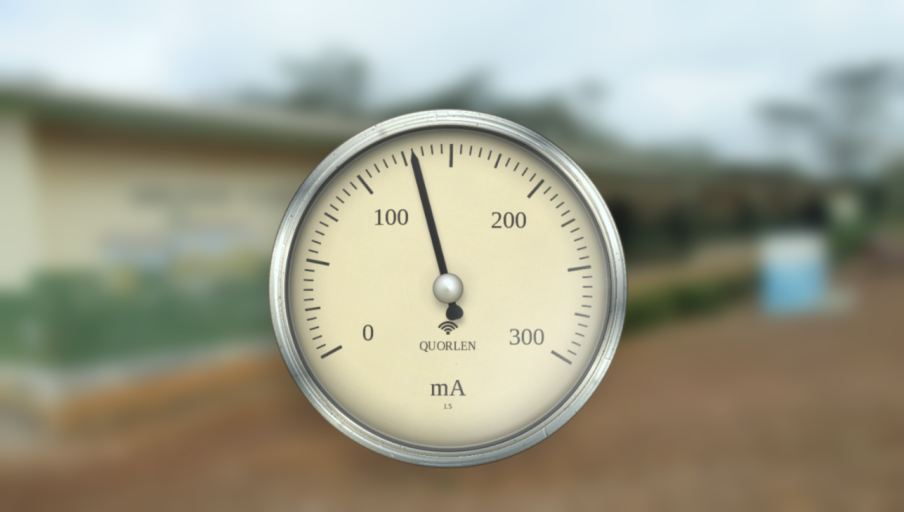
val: 130
